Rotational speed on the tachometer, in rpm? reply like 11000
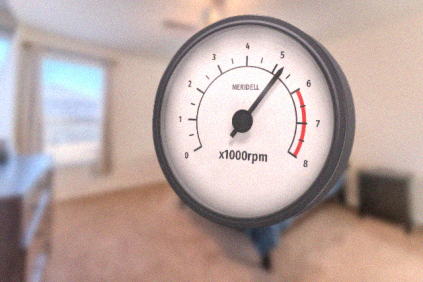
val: 5250
